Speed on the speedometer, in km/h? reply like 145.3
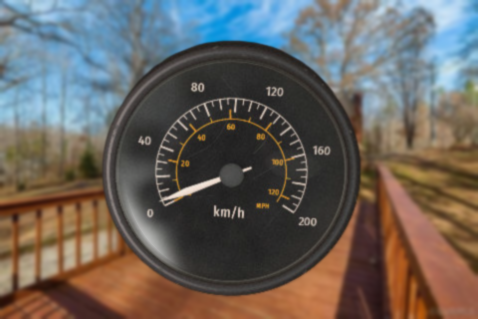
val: 5
